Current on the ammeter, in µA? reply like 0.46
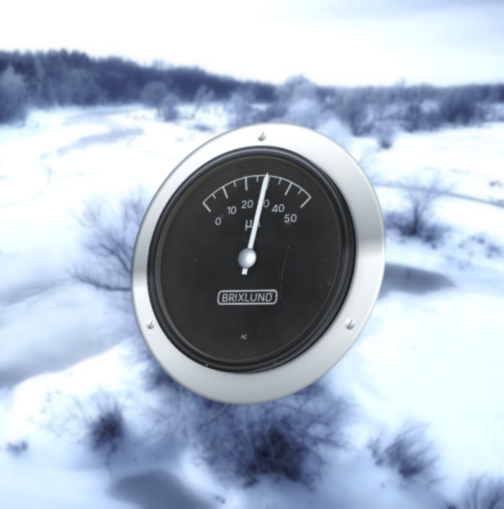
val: 30
